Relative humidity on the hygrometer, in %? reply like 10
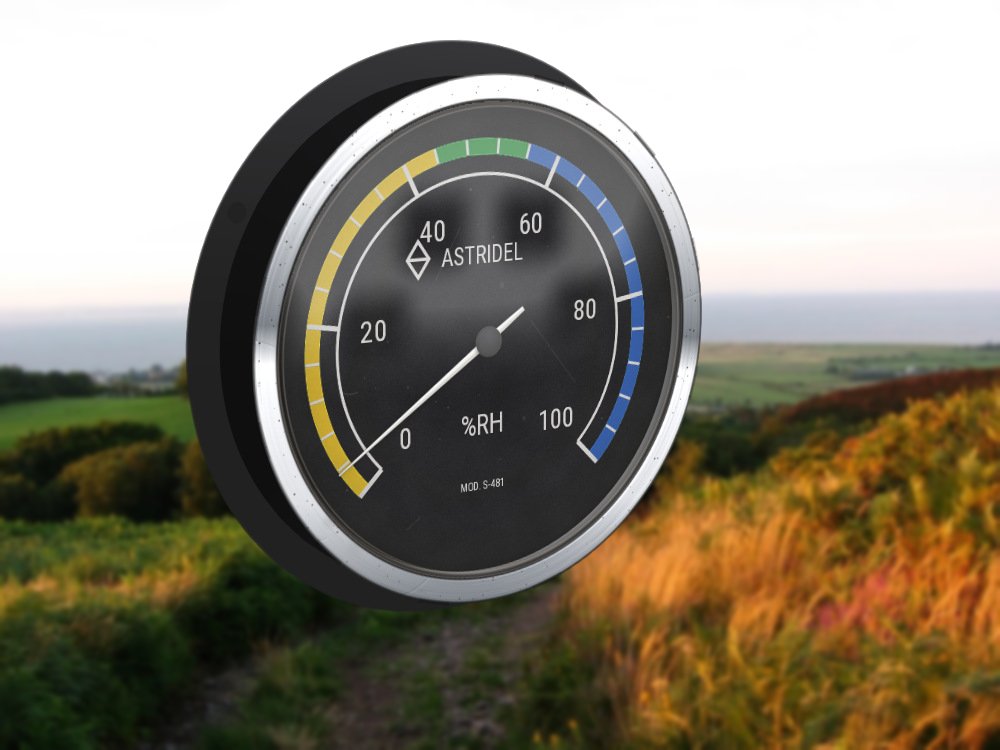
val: 4
